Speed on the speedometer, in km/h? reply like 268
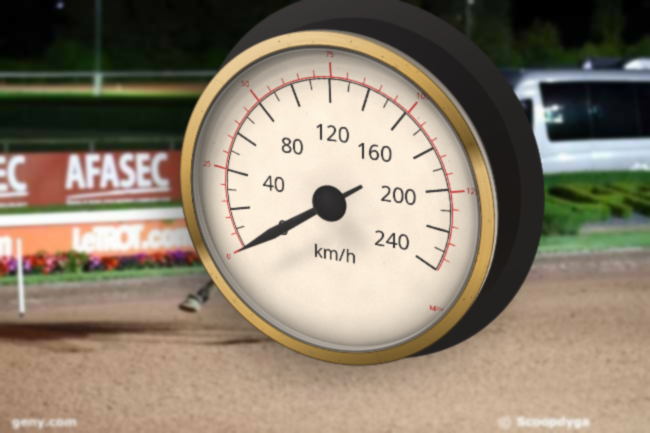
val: 0
